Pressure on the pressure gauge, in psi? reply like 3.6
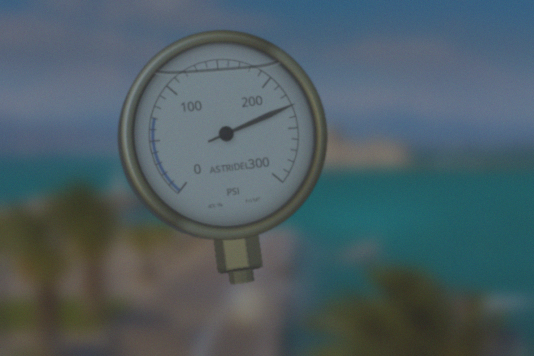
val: 230
